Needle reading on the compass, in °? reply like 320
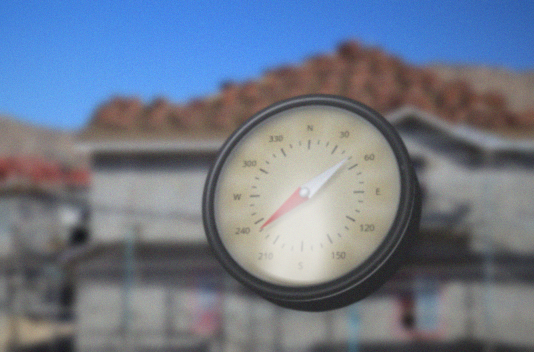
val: 230
